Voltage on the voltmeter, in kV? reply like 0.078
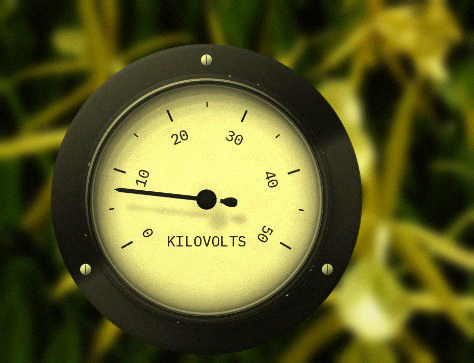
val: 7.5
